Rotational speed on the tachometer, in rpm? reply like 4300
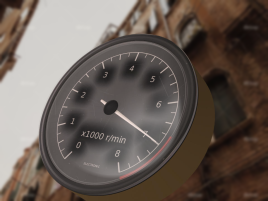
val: 7000
